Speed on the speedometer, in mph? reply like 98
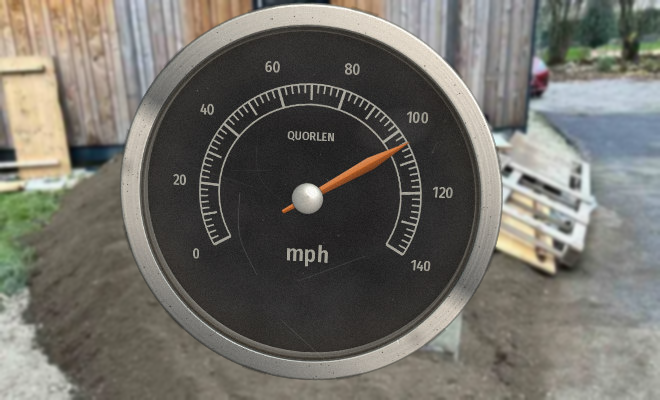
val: 104
